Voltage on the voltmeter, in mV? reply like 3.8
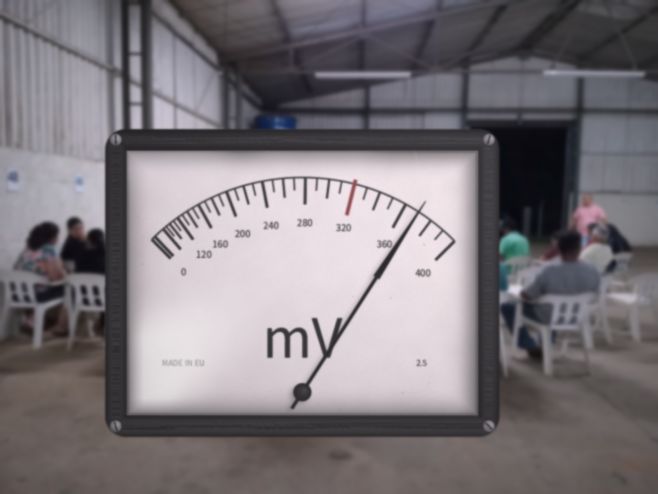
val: 370
